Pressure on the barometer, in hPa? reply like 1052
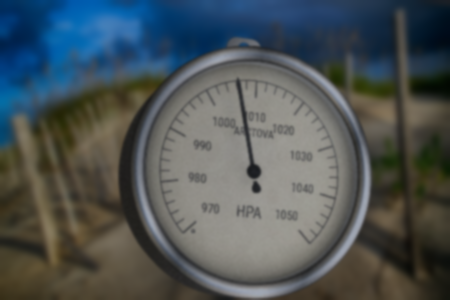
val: 1006
